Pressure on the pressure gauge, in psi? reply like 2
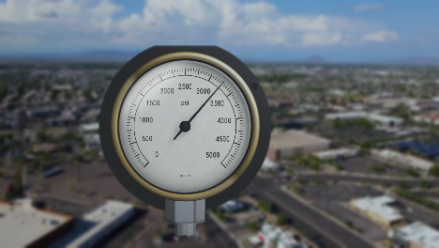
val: 3250
